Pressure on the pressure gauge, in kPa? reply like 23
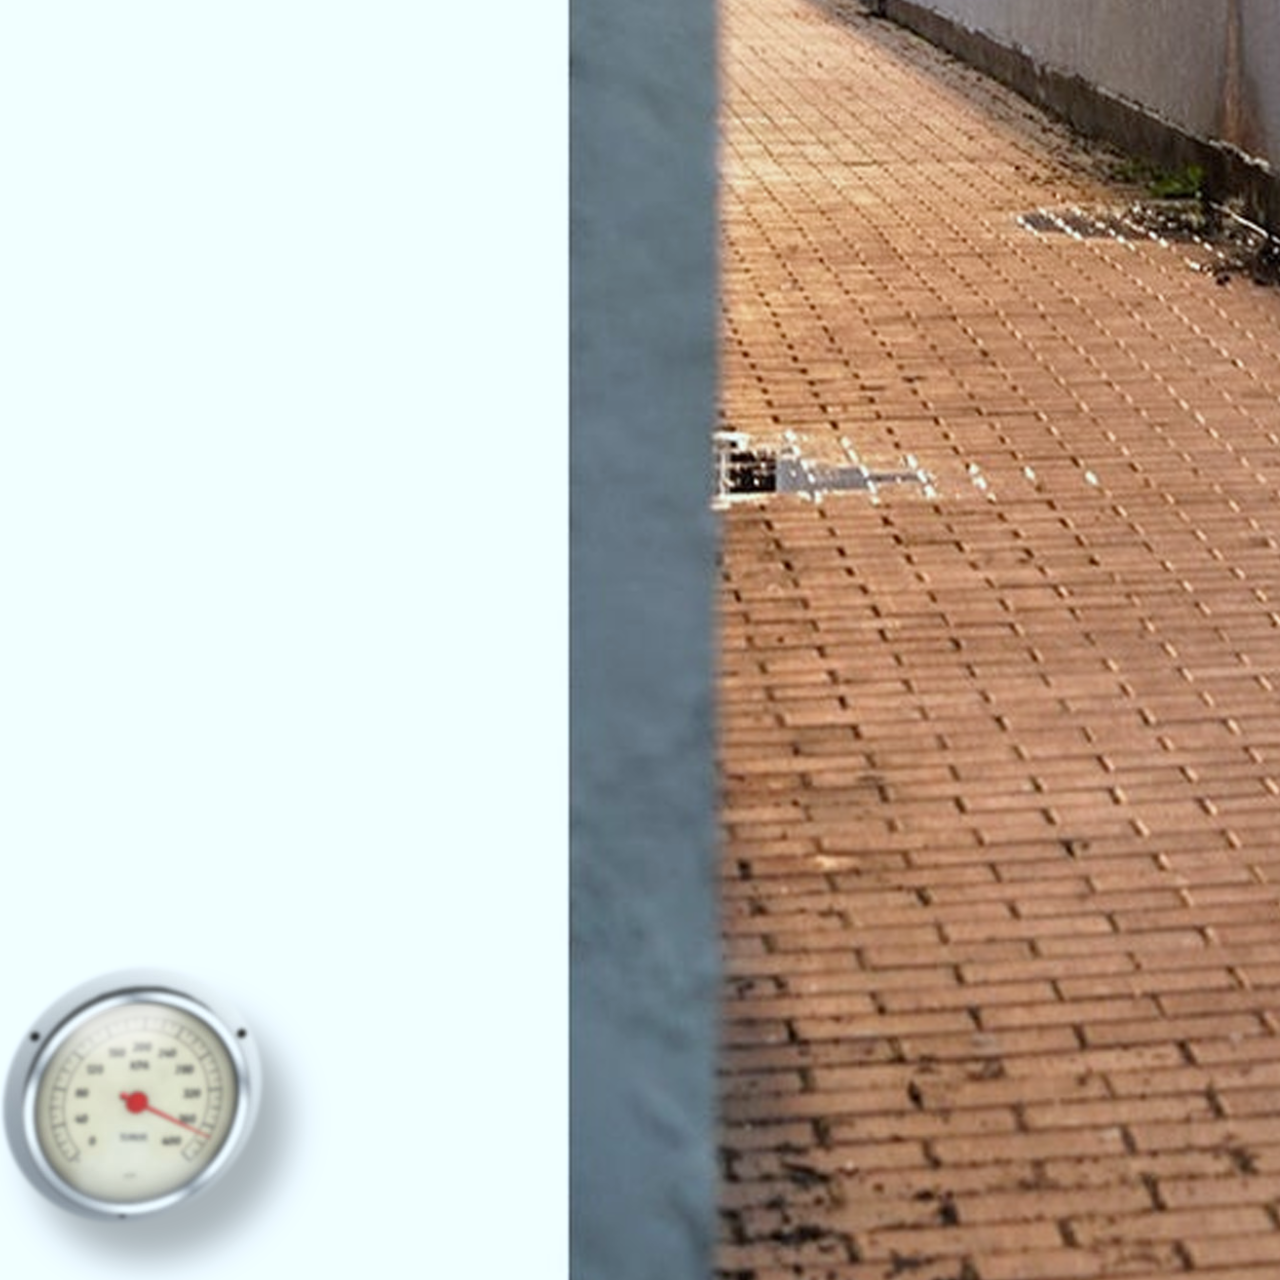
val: 370
